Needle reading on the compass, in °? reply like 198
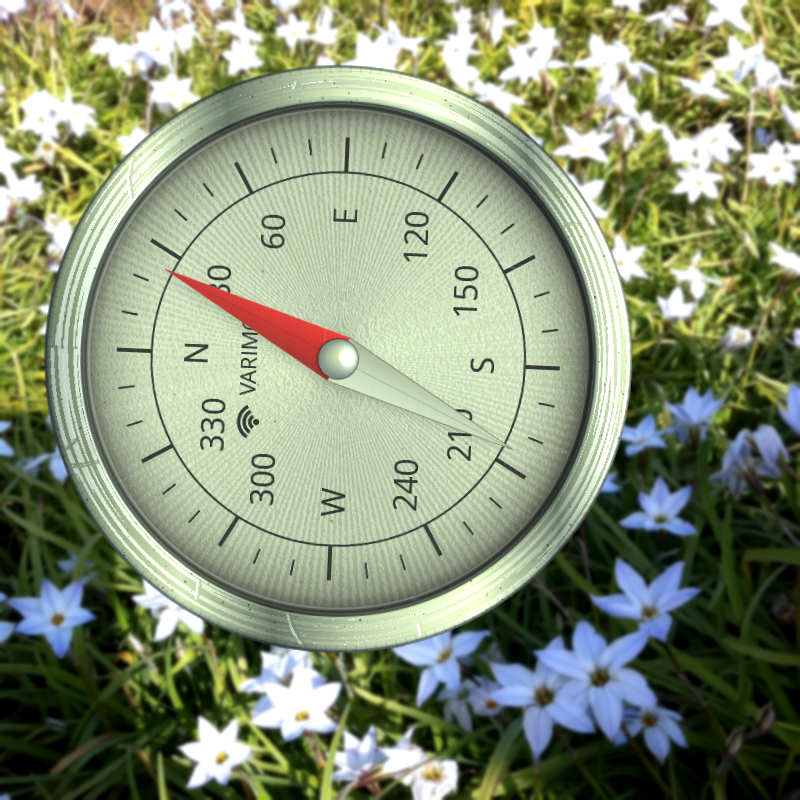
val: 25
